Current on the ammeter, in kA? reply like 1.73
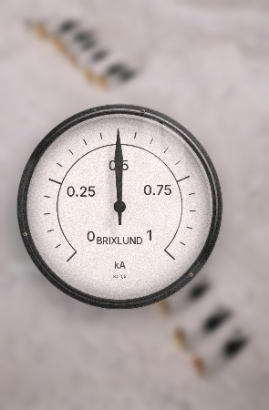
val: 0.5
